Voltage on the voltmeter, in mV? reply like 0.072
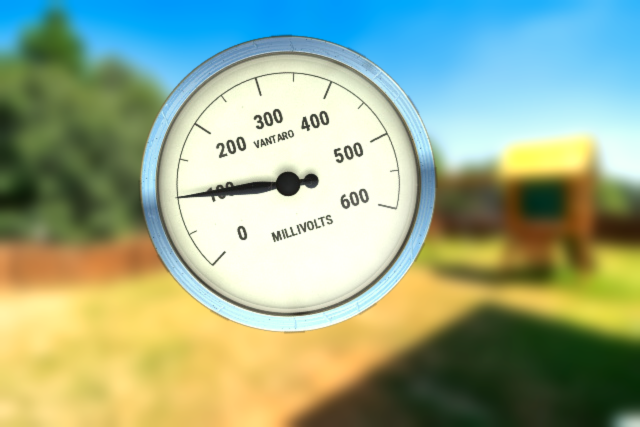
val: 100
